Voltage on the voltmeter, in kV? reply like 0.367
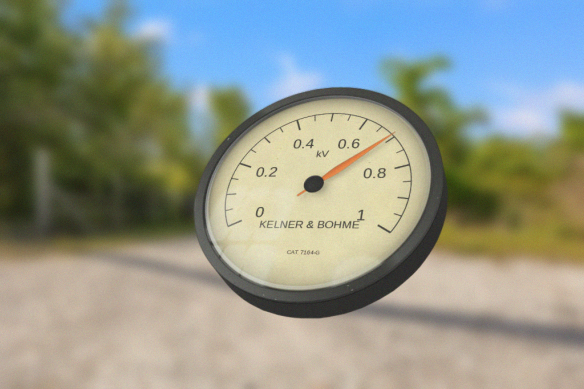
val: 0.7
